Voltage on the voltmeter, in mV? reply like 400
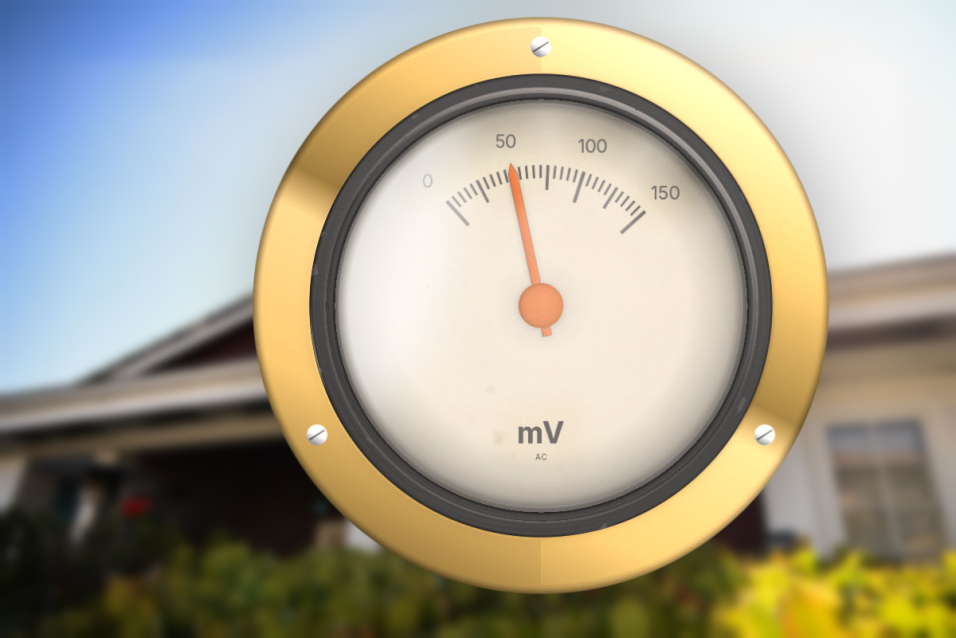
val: 50
